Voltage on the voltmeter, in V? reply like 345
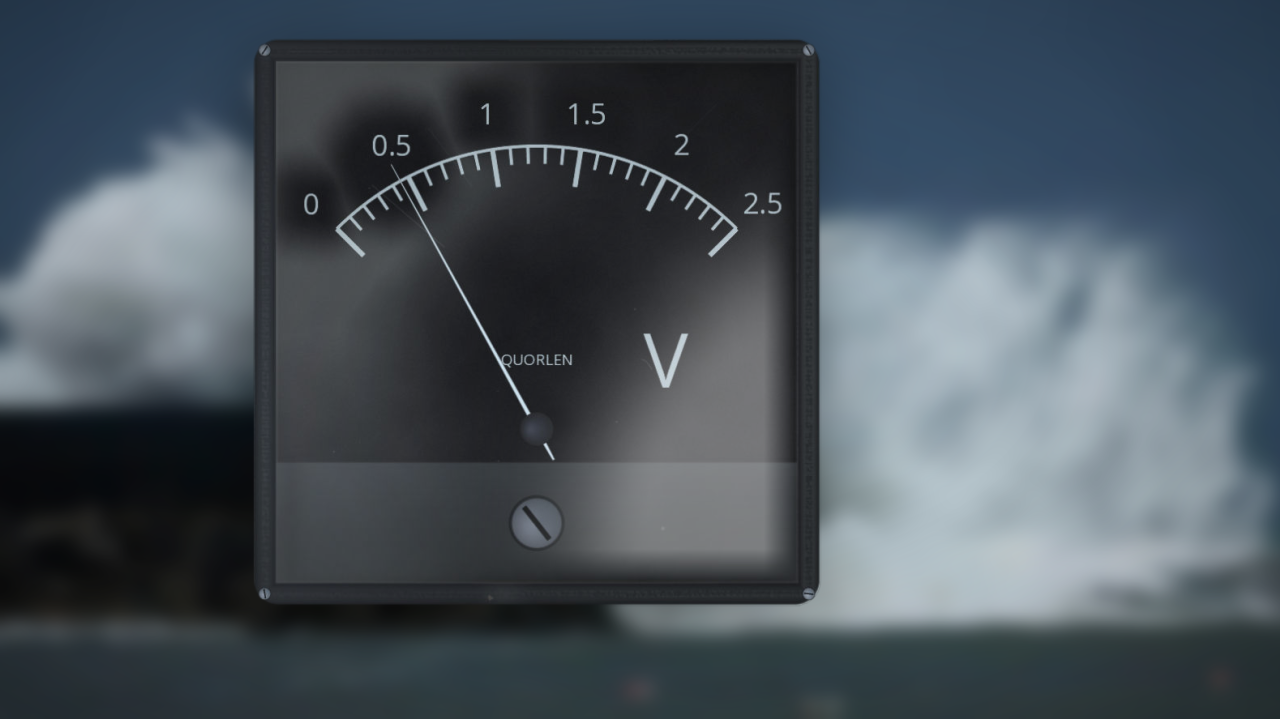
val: 0.45
